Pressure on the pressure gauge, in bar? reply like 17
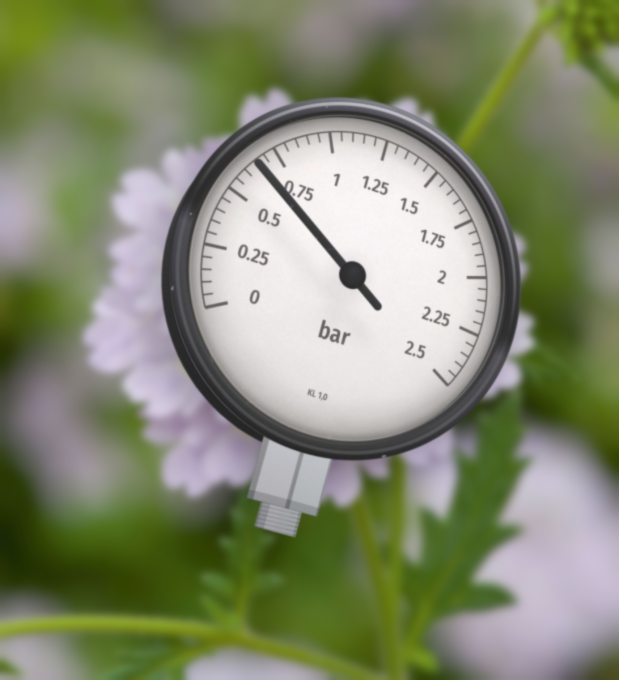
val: 0.65
